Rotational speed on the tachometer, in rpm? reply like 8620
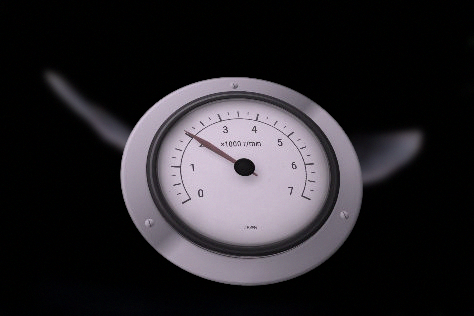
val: 2000
